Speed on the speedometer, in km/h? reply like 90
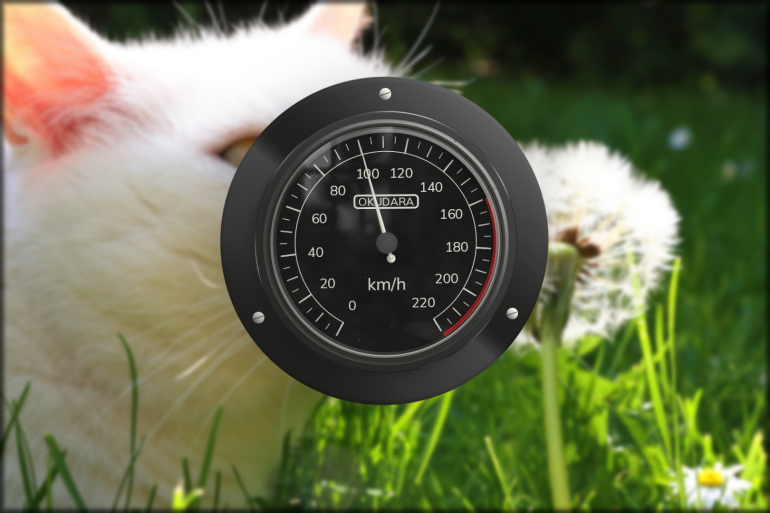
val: 100
